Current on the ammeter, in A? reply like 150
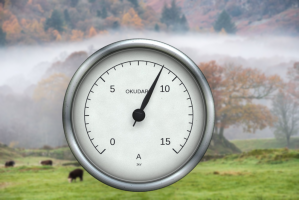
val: 9
